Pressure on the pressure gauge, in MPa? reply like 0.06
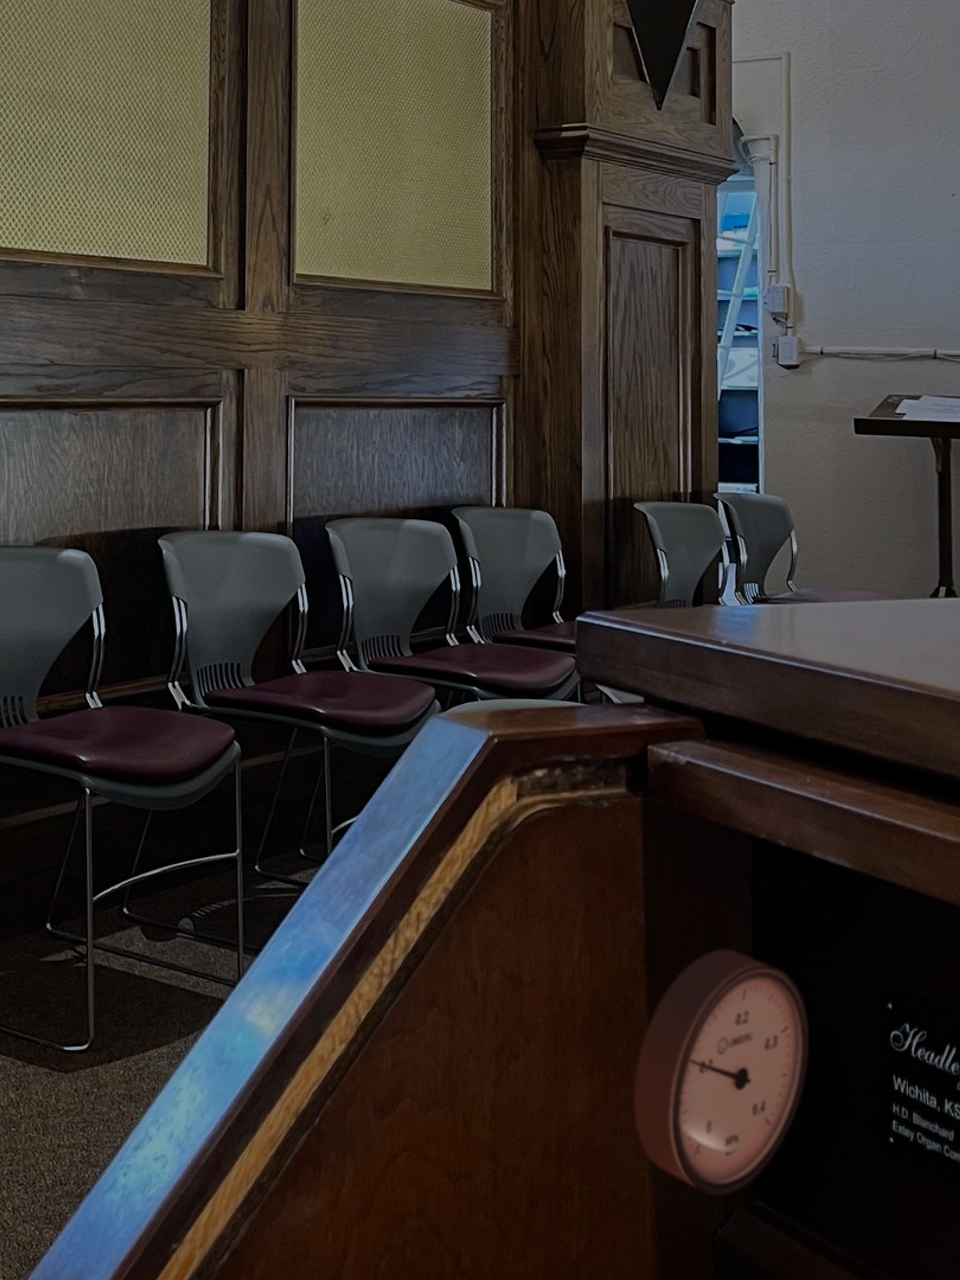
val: 0.1
